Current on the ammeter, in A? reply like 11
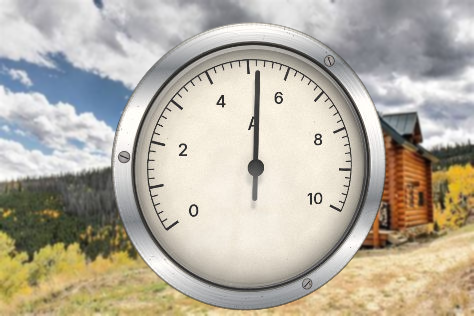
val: 5.2
